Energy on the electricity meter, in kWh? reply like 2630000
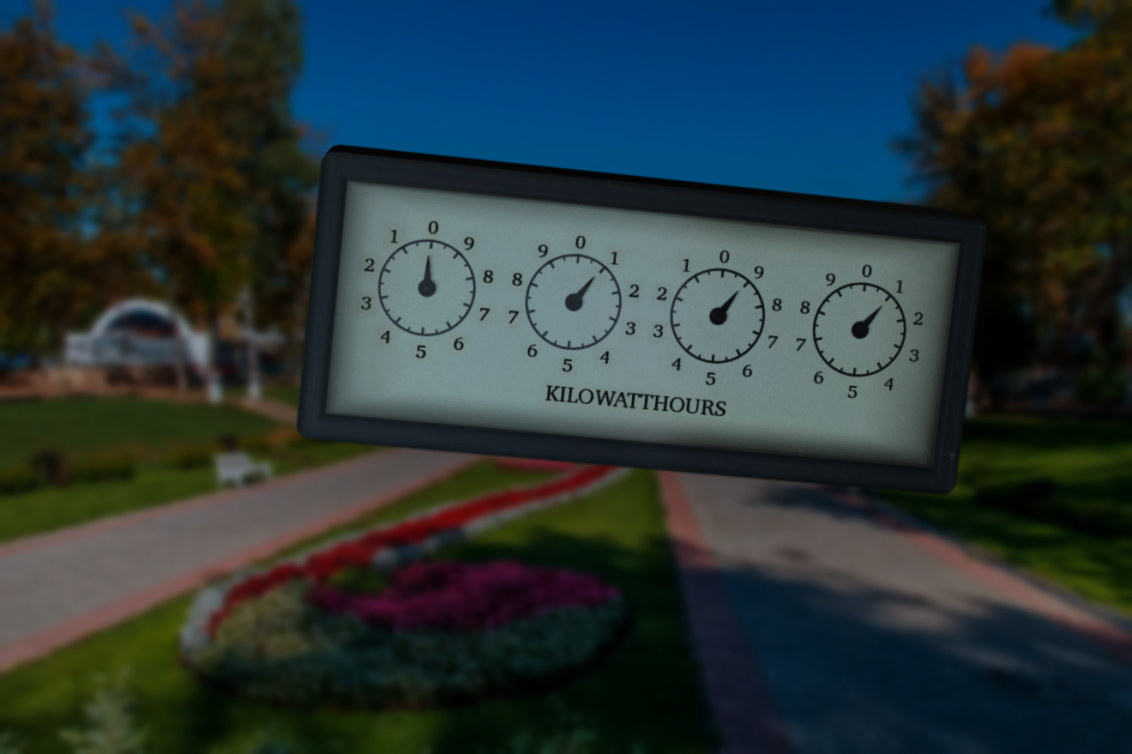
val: 91
